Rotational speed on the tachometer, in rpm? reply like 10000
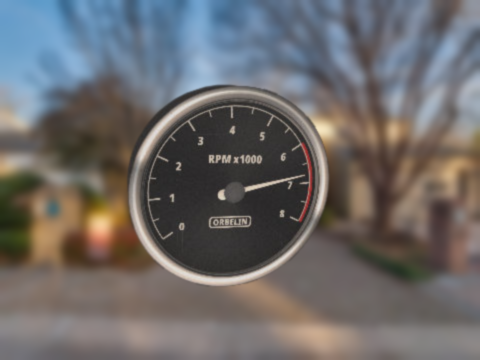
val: 6750
